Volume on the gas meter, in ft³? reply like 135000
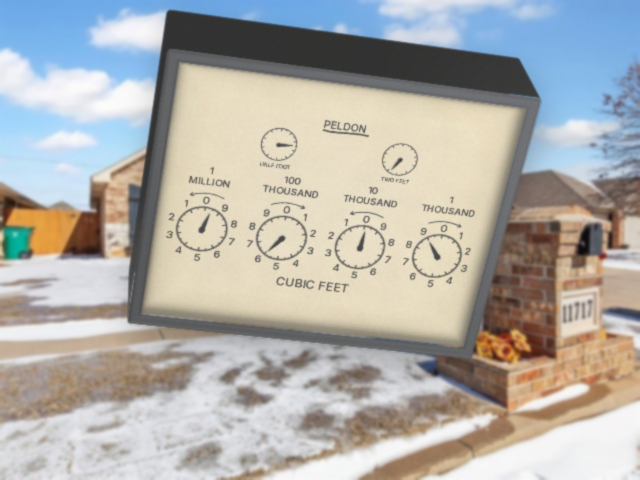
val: 959900
